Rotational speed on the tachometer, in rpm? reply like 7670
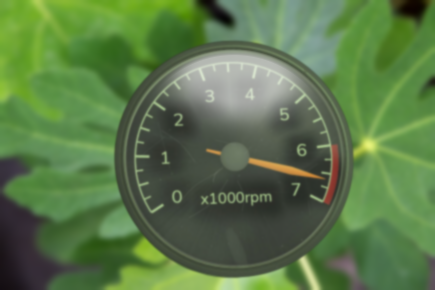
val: 6625
